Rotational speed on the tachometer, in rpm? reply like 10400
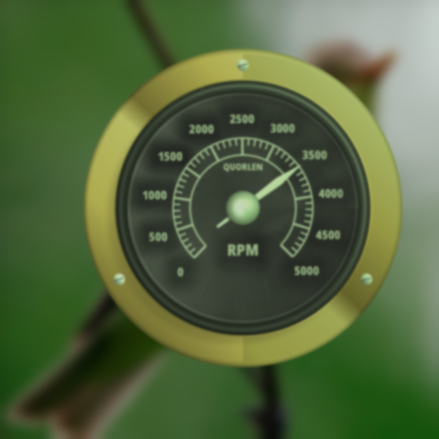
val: 3500
